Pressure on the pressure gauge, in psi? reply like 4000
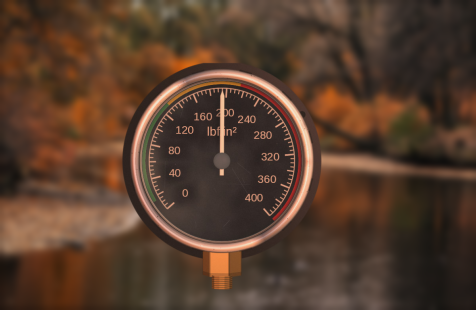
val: 195
